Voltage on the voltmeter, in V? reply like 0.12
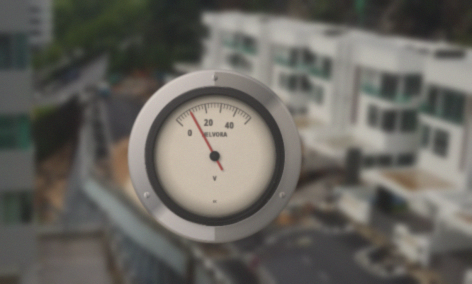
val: 10
